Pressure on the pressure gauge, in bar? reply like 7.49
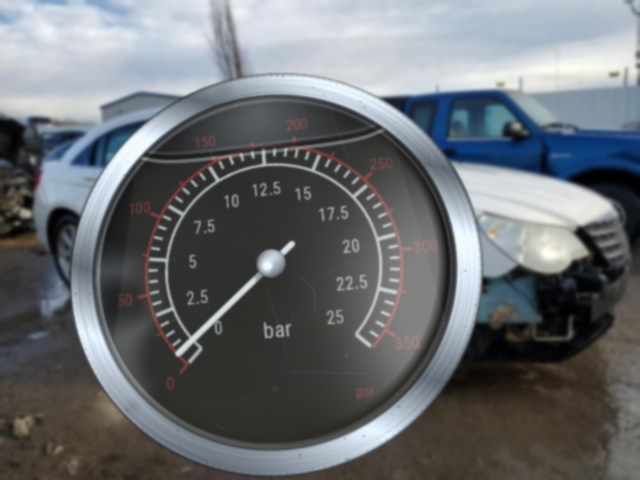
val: 0.5
